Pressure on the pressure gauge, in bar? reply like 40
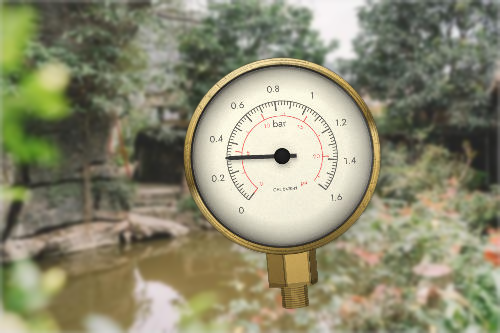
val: 0.3
